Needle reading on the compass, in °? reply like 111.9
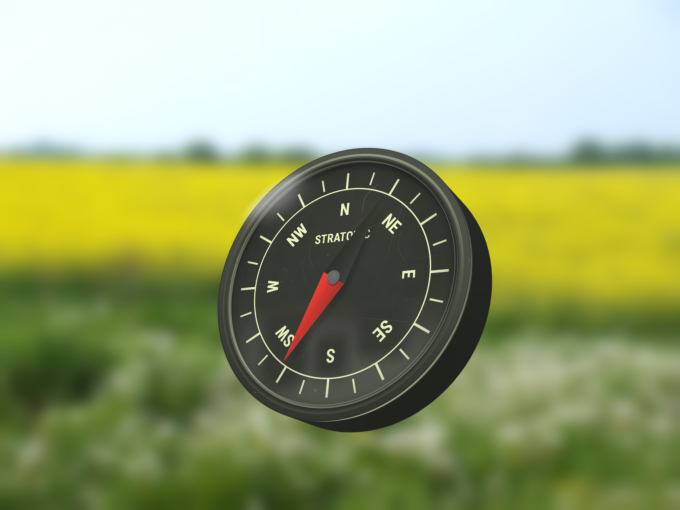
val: 210
